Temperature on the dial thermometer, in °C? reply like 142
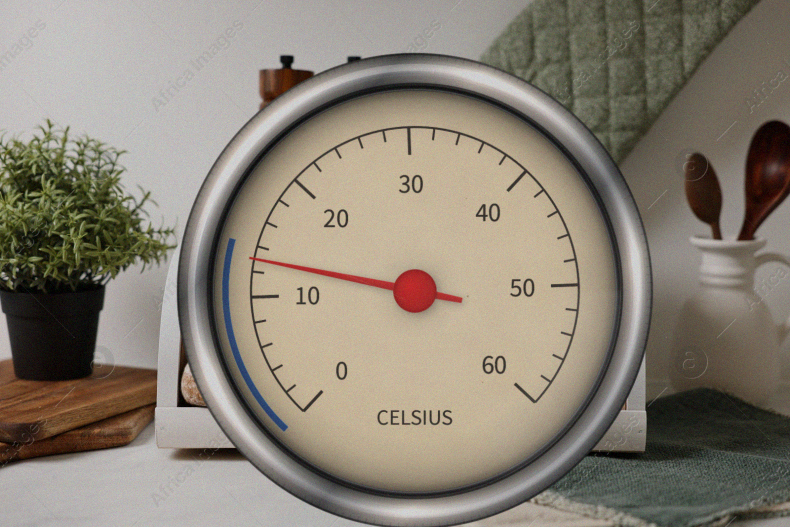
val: 13
